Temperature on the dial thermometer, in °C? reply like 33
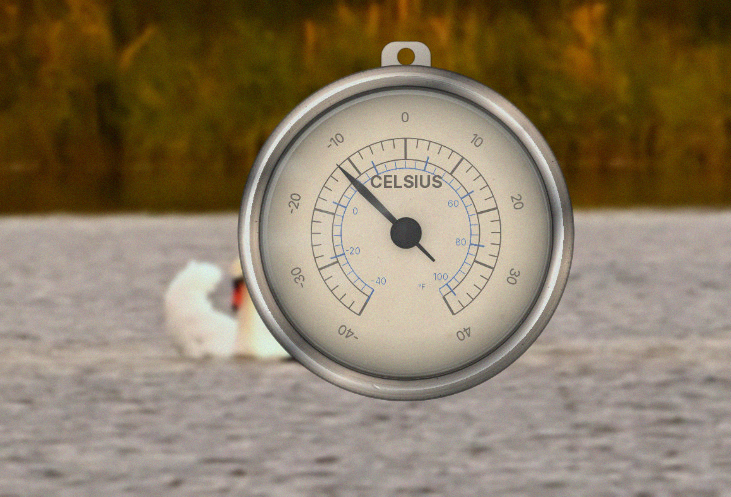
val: -12
